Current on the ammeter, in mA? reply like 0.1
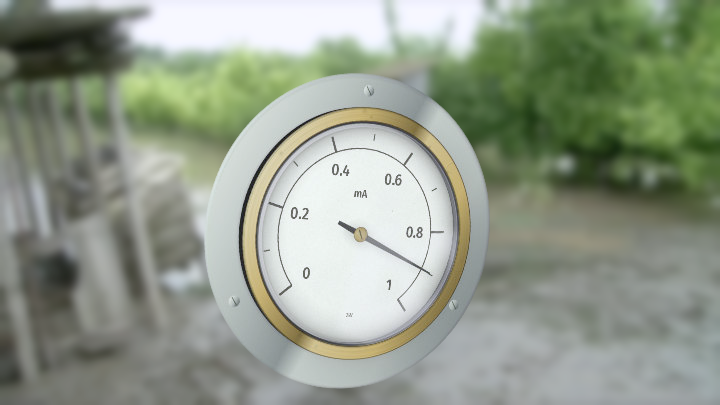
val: 0.9
